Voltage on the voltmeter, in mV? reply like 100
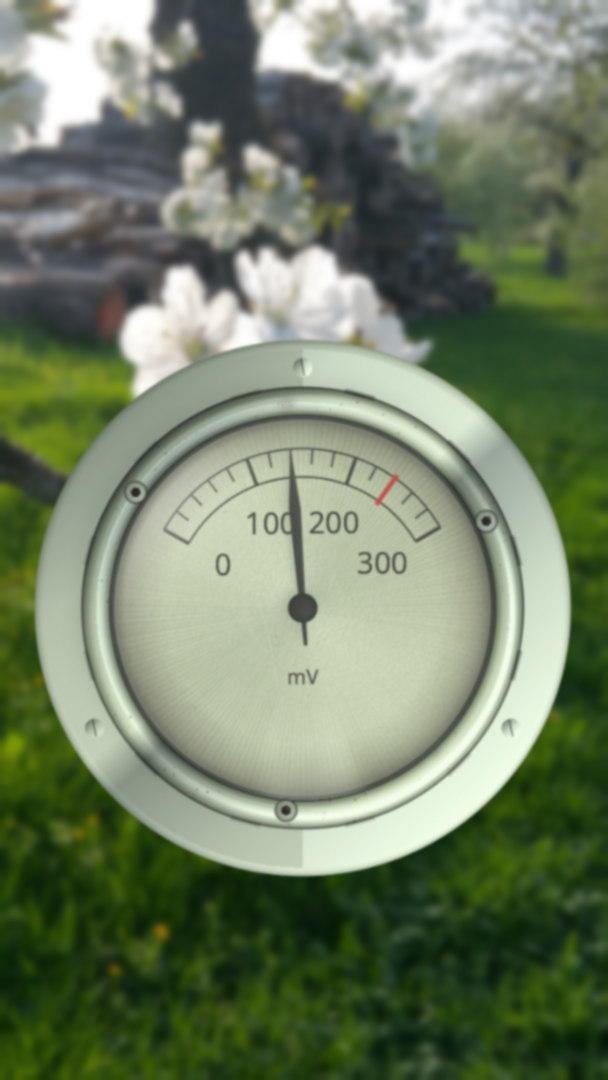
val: 140
